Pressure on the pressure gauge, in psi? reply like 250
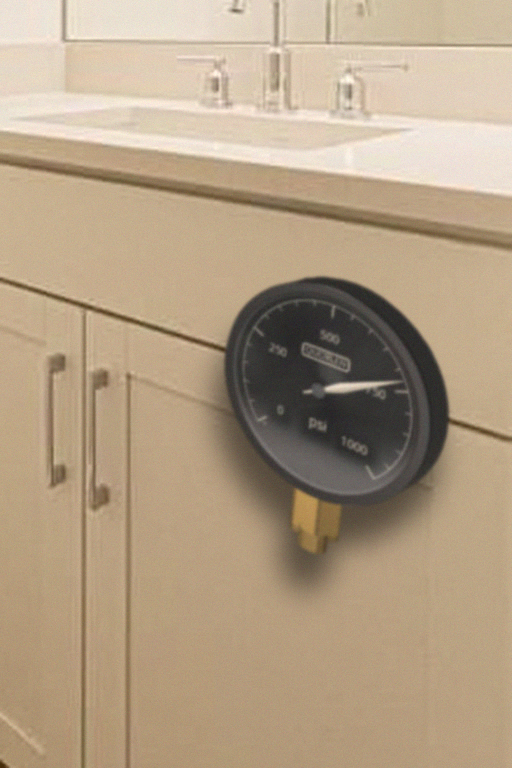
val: 725
